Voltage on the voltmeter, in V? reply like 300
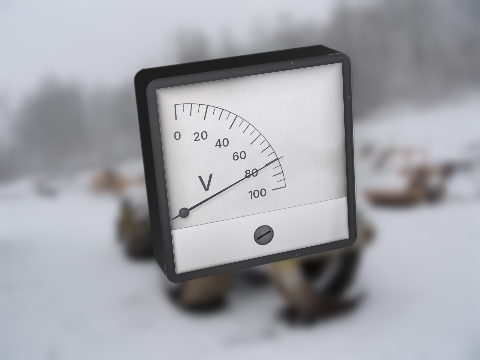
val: 80
